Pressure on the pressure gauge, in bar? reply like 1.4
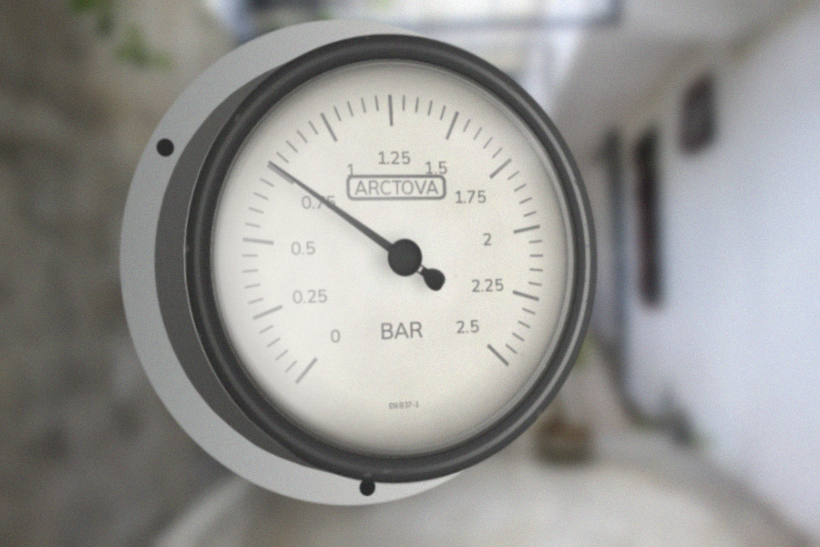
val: 0.75
